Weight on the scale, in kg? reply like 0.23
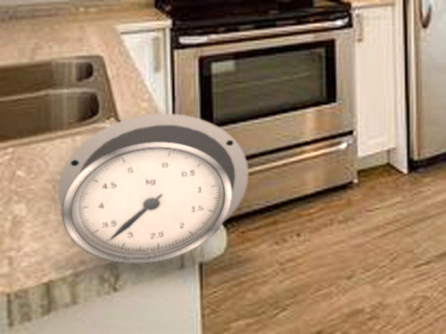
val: 3.25
